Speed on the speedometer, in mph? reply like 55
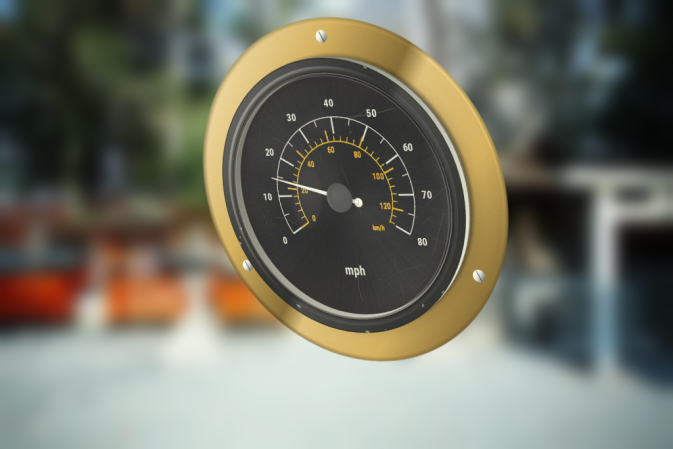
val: 15
